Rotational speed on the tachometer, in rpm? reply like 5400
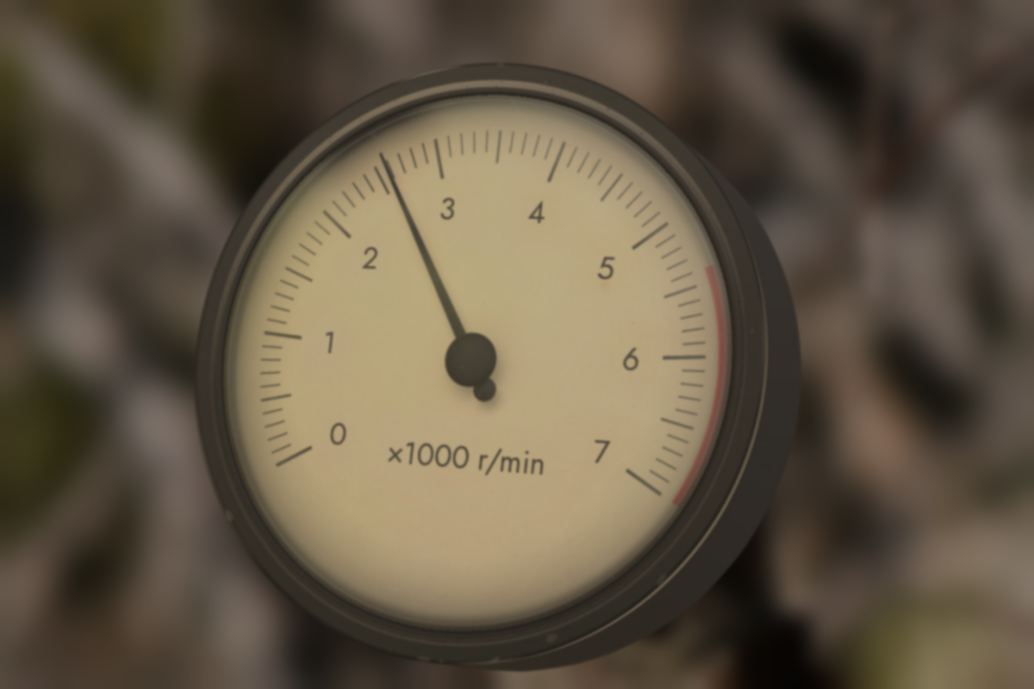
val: 2600
